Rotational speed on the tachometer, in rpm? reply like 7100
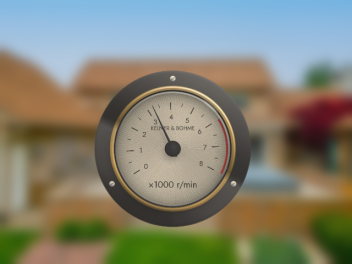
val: 3250
